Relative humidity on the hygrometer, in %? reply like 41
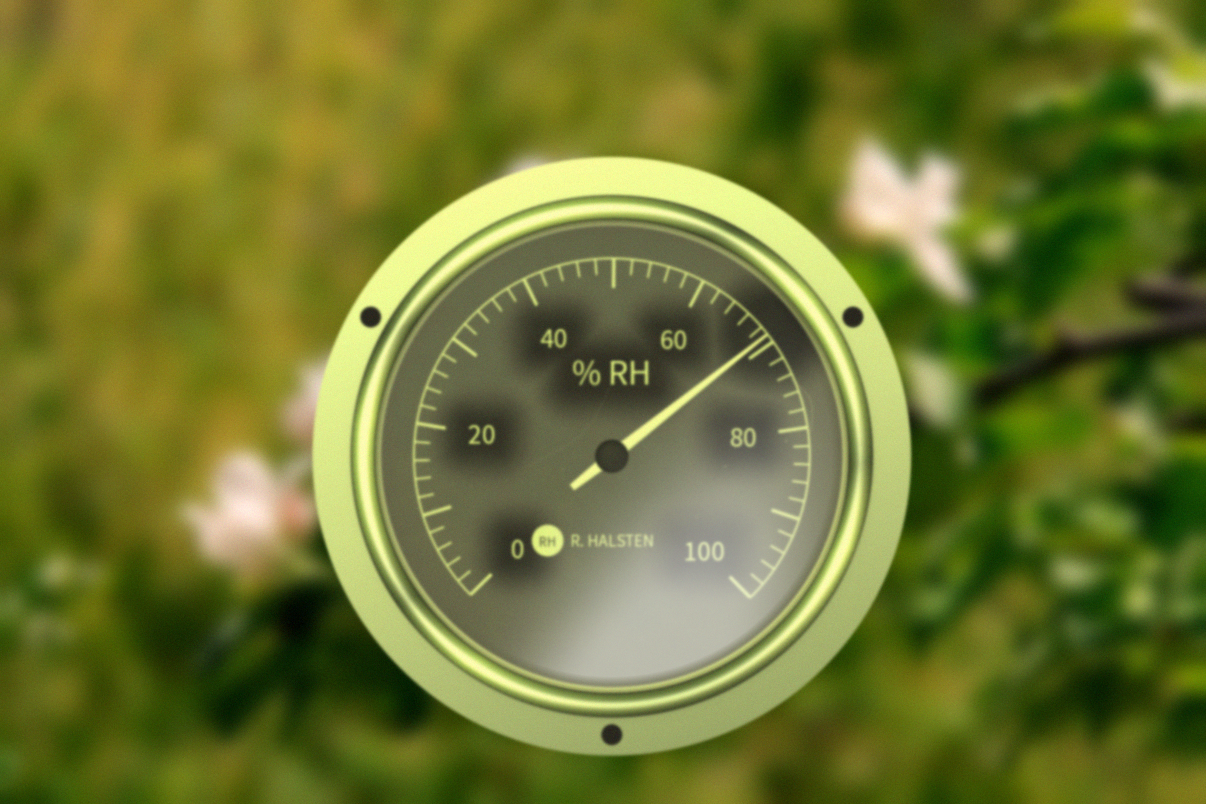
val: 69
